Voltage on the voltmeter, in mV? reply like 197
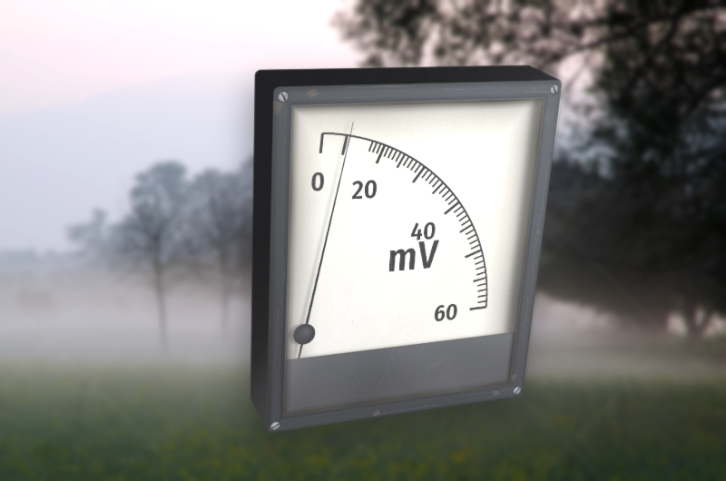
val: 10
